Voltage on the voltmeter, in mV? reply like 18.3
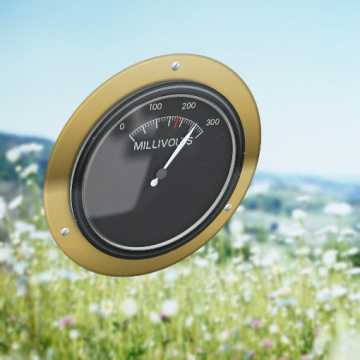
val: 250
